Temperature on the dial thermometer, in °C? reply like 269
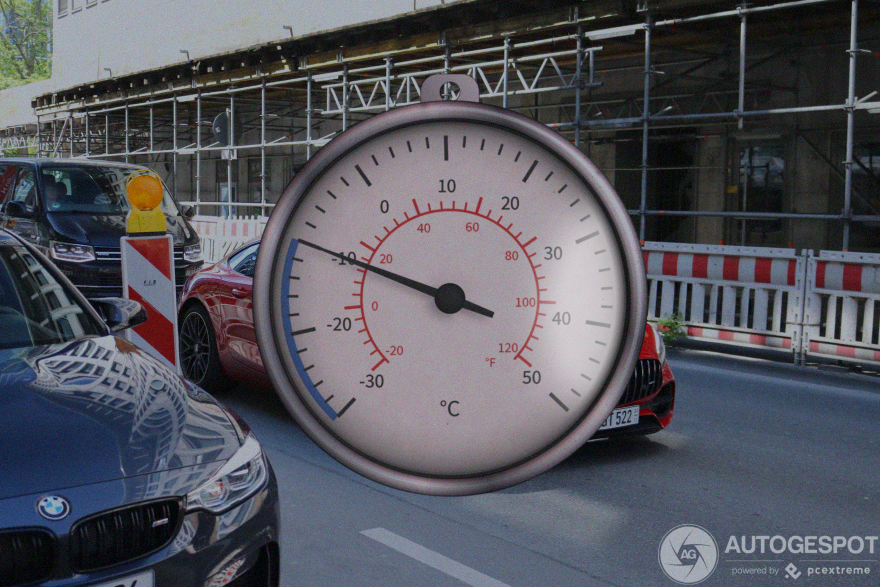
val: -10
